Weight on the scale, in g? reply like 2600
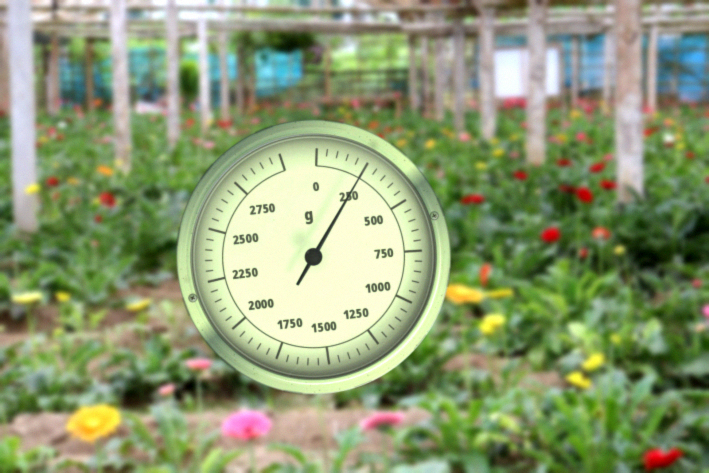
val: 250
